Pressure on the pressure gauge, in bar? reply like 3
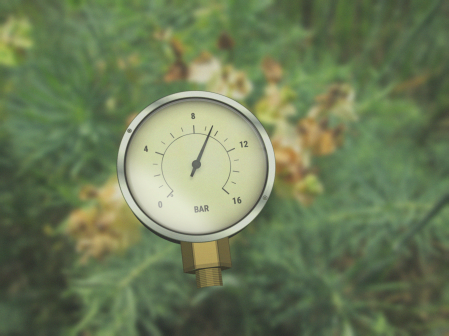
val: 9.5
